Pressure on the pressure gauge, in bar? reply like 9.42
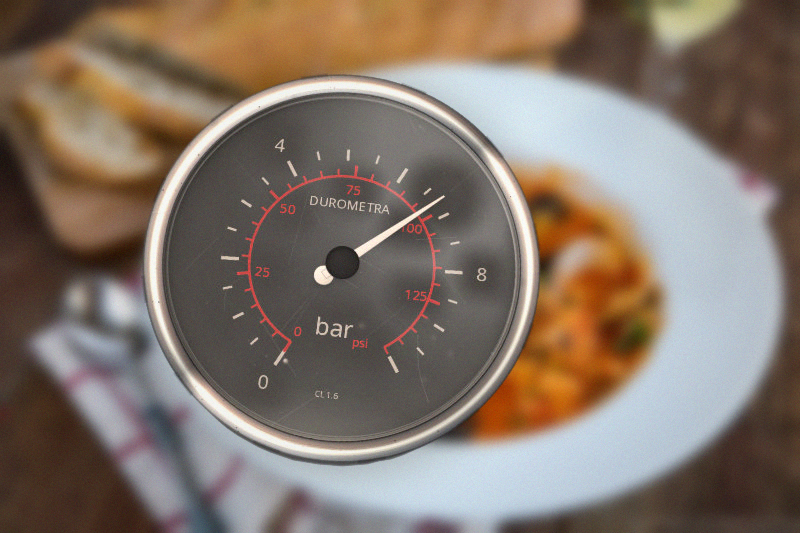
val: 6.75
